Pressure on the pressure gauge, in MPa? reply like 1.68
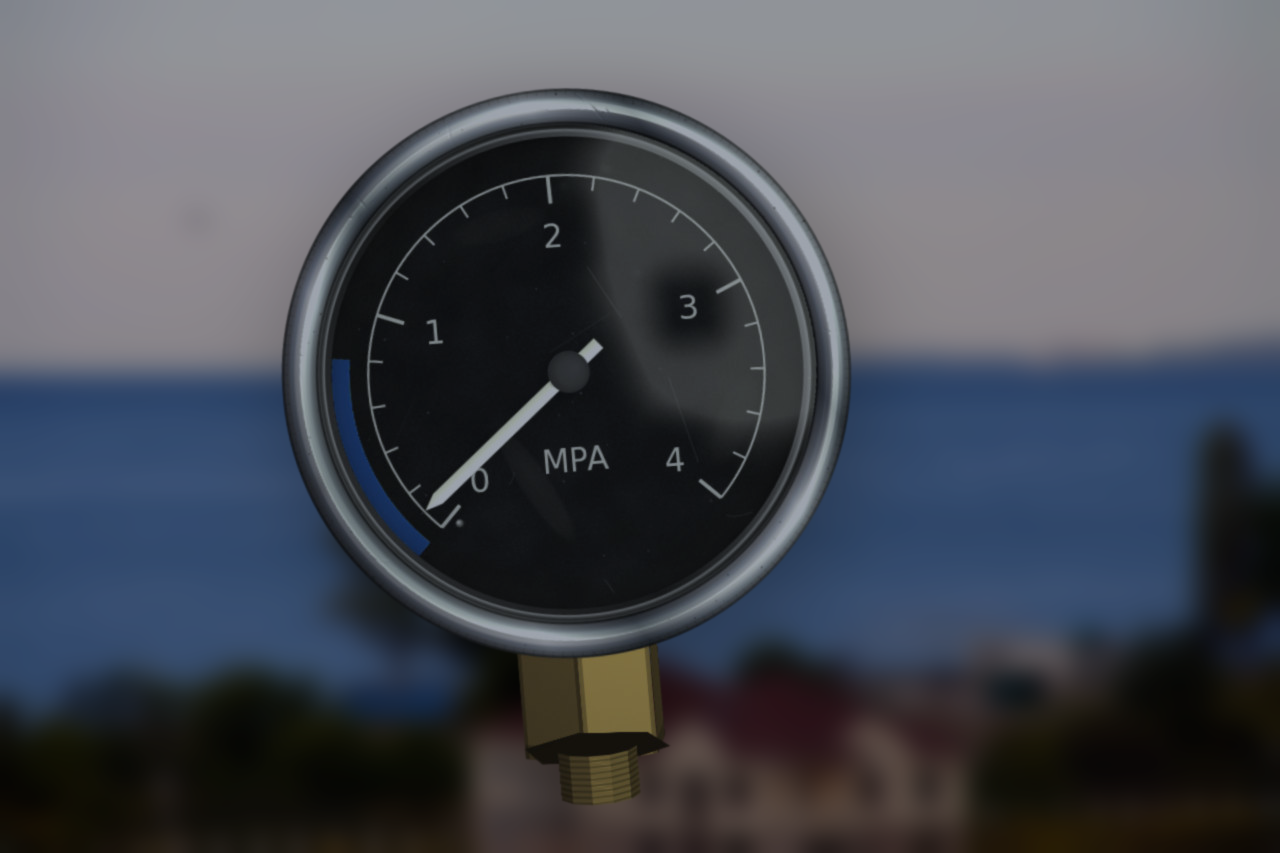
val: 0.1
